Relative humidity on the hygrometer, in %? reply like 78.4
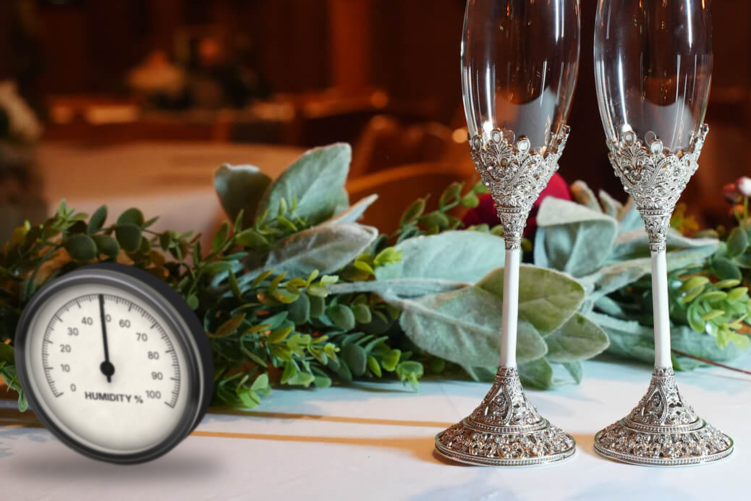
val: 50
